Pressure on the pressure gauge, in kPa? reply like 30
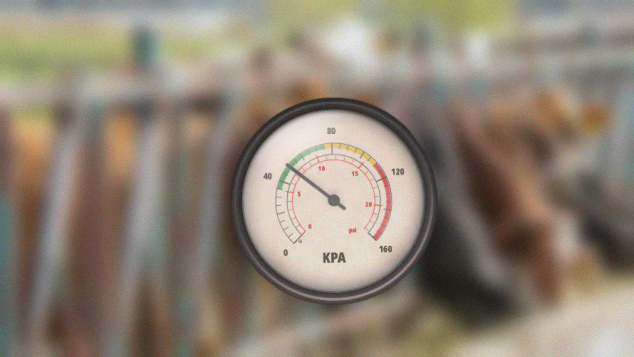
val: 50
